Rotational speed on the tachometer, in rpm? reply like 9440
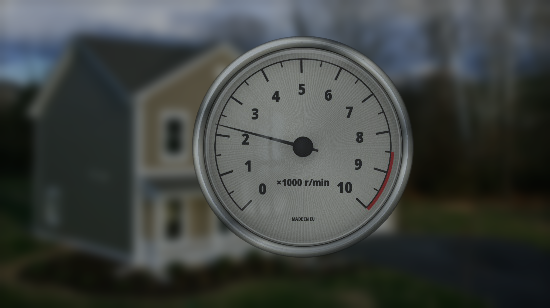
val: 2250
